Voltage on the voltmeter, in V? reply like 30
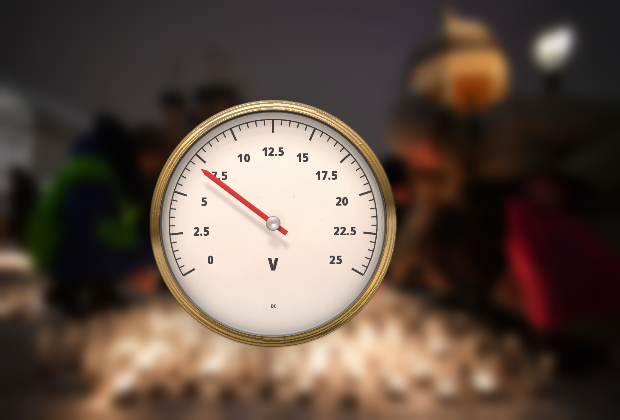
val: 7
